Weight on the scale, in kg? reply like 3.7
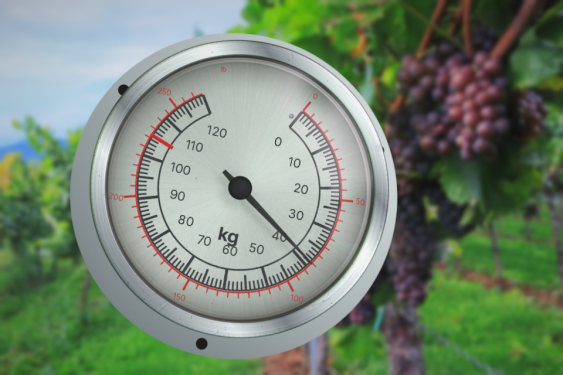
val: 39
